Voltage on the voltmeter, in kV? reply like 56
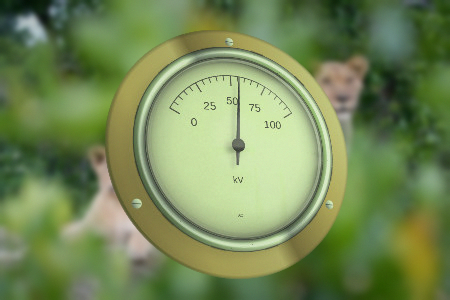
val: 55
